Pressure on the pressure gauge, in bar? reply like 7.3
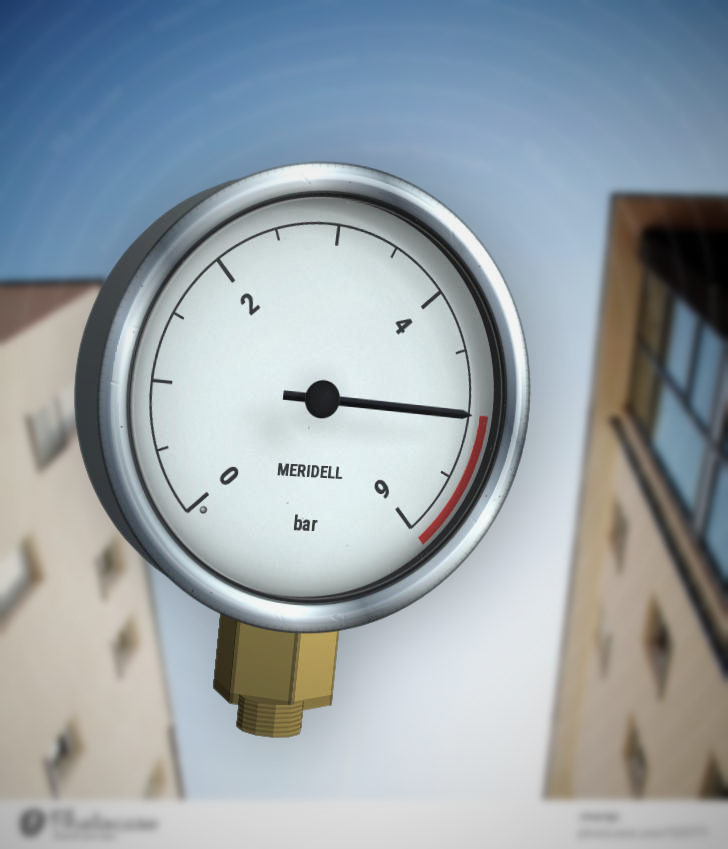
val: 5
